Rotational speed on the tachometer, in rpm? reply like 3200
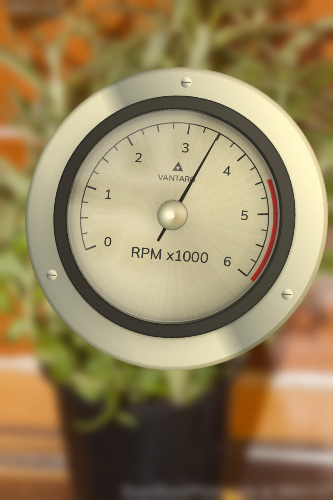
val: 3500
